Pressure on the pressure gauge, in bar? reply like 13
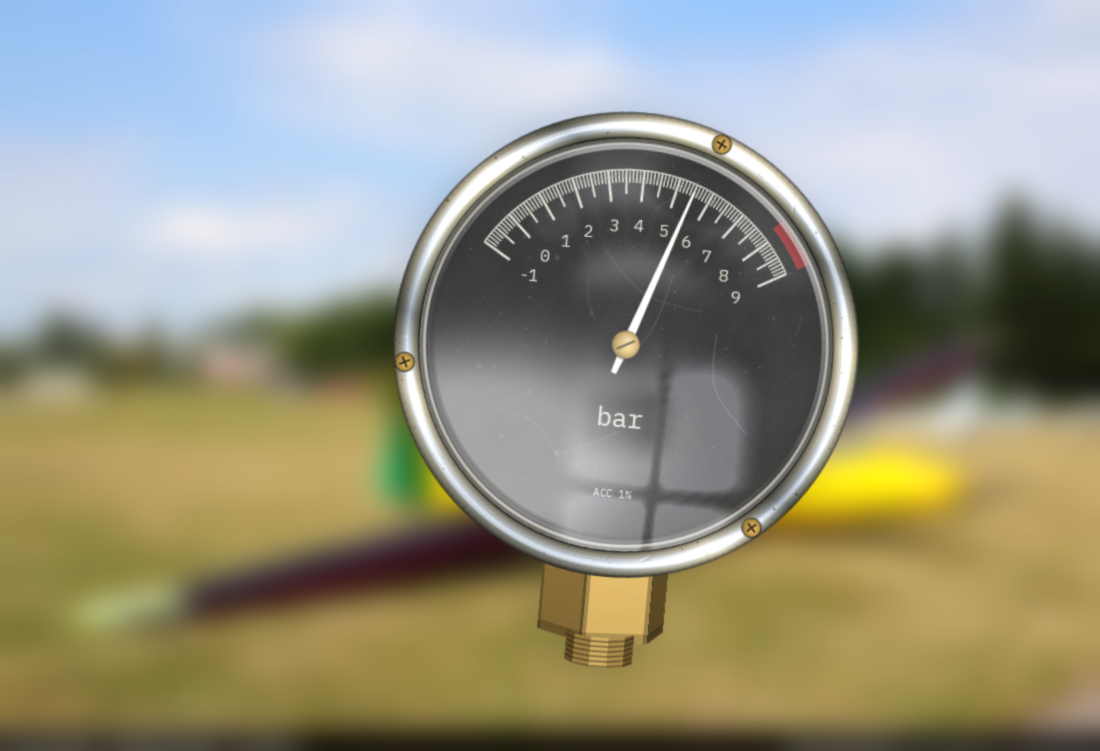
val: 5.5
